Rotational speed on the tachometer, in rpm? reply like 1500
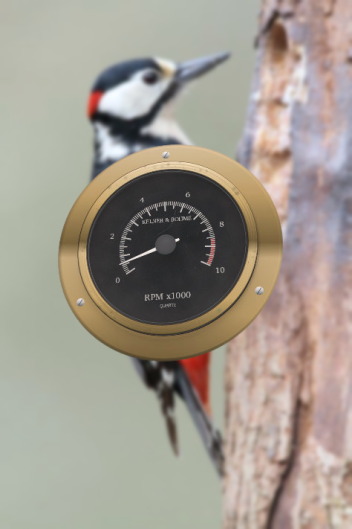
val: 500
